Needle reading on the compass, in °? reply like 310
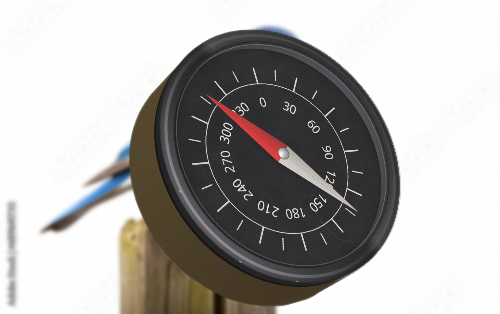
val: 315
